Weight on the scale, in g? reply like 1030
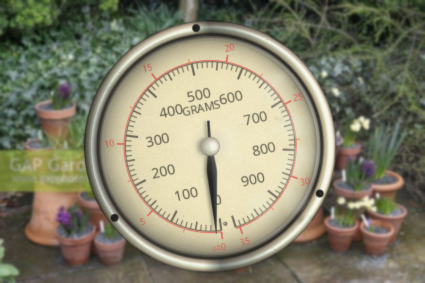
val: 10
